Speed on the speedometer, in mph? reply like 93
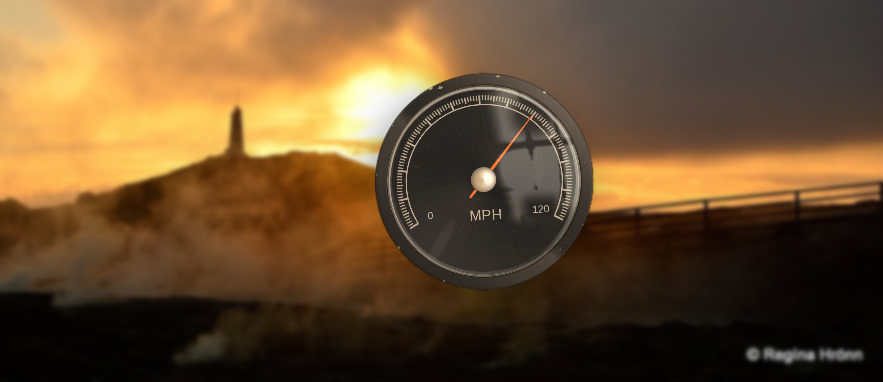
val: 80
